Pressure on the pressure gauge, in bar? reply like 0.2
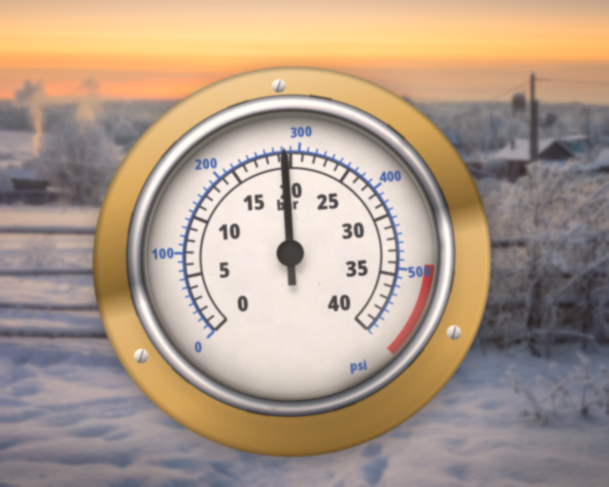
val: 19.5
